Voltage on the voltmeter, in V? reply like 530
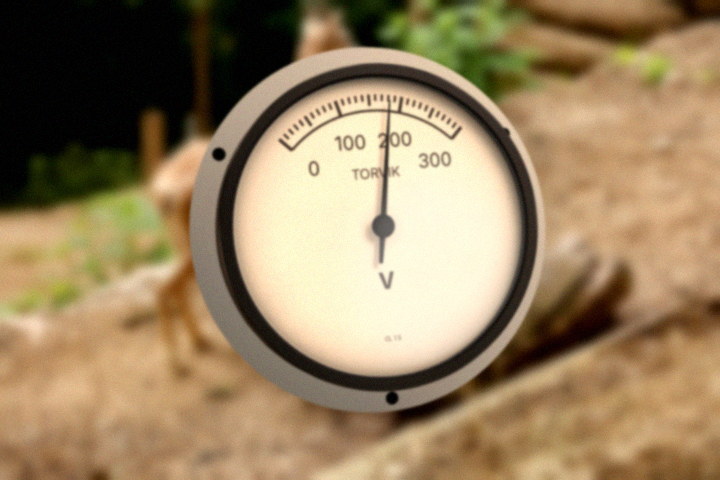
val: 180
